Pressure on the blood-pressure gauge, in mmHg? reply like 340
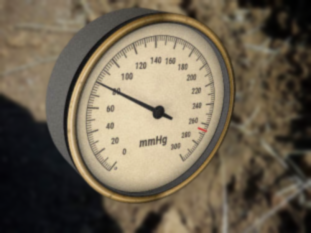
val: 80
